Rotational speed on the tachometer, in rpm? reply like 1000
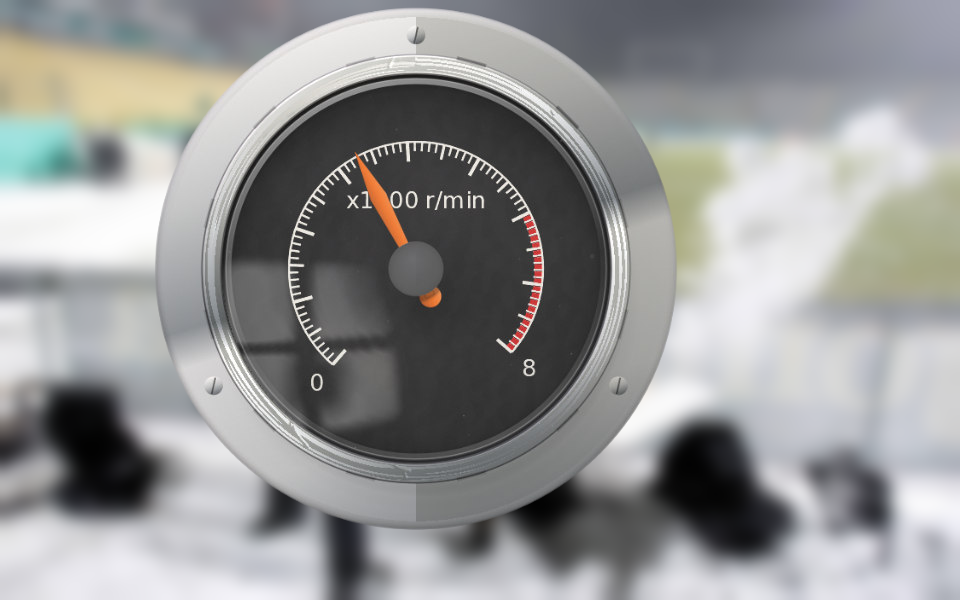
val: 3300
